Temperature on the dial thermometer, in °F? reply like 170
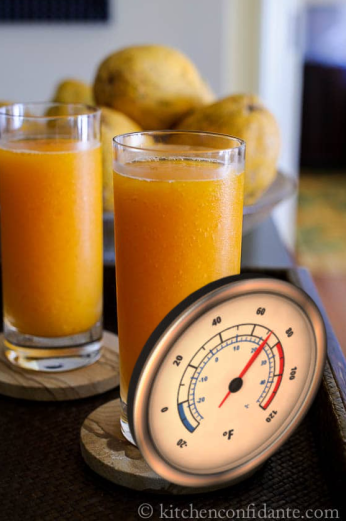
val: 70
